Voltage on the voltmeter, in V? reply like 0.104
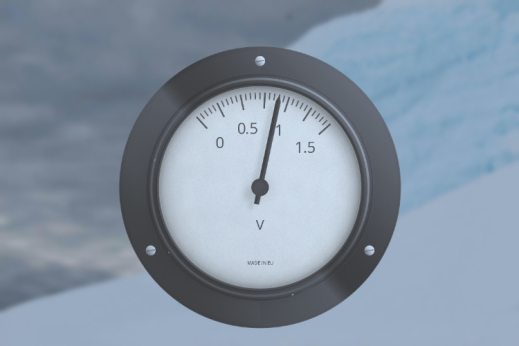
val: 0.9
